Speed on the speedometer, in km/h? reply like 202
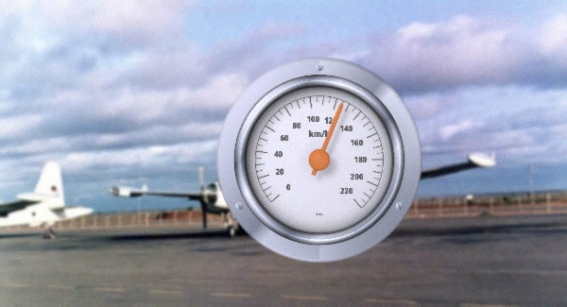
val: 125
